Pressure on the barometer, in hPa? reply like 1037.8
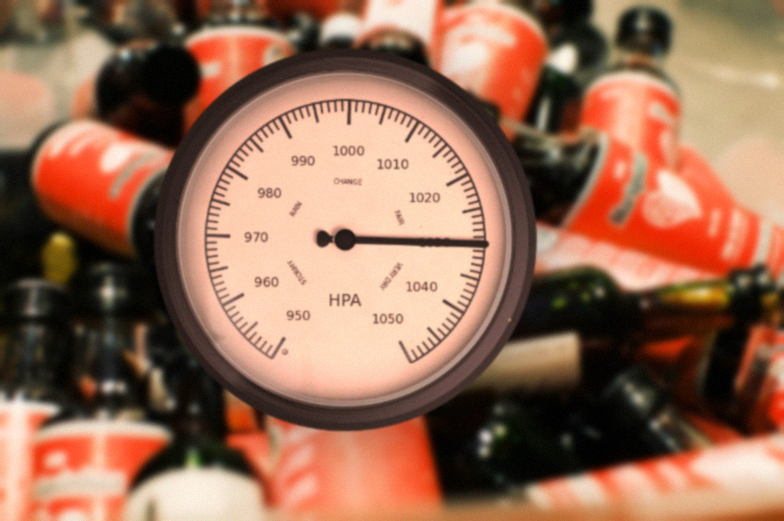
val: 1030
